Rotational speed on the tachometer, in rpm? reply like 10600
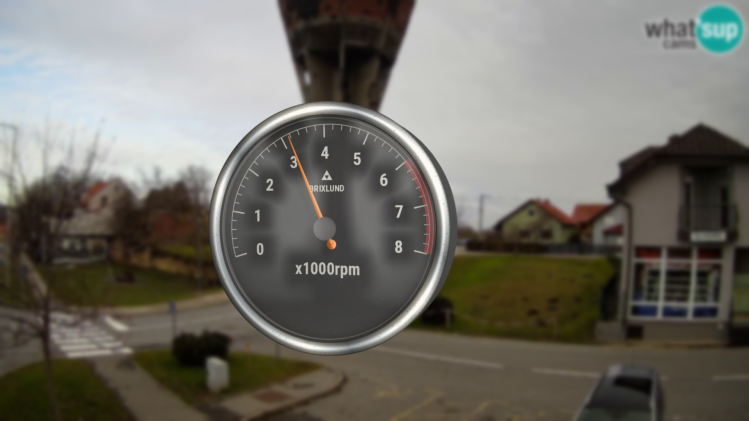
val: 3200
